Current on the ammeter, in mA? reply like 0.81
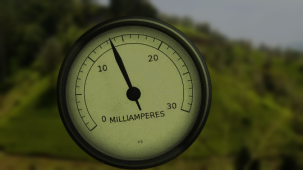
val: 13.5
